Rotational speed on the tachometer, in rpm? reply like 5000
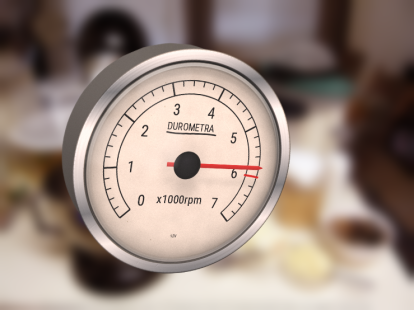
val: 5800
